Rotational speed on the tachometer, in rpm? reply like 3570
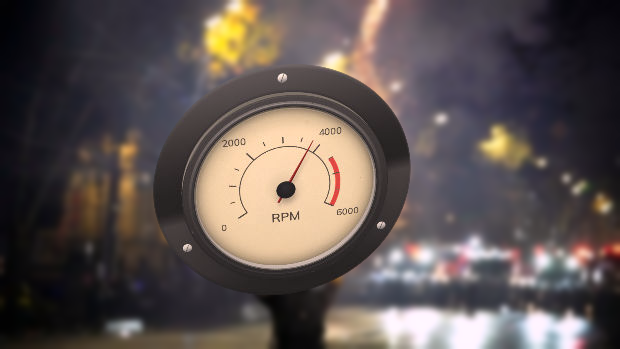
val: 3750
